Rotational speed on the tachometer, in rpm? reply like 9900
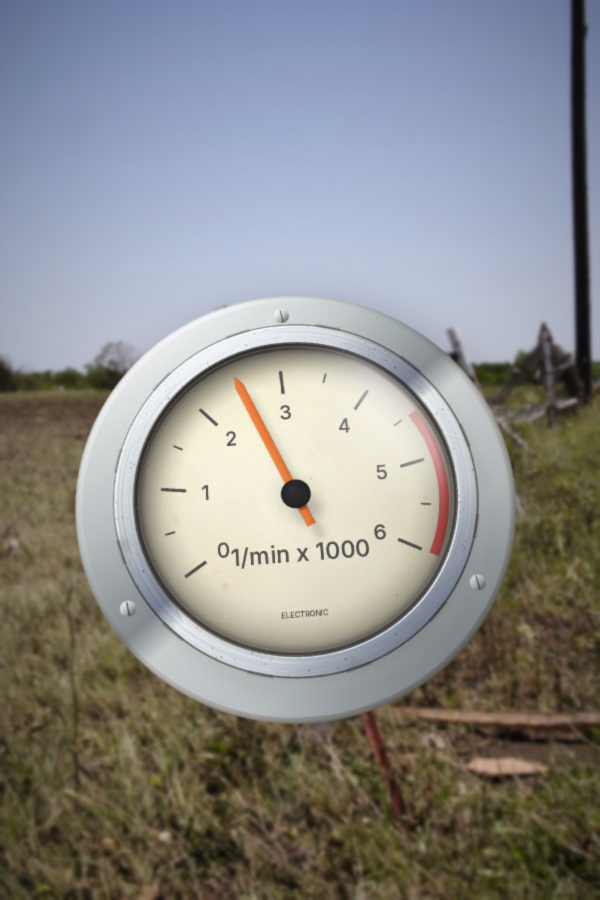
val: 2500
